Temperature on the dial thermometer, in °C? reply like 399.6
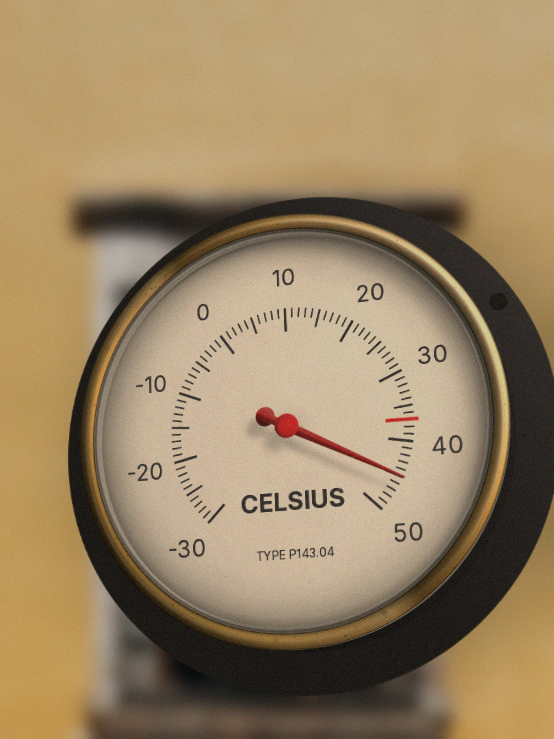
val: 45
